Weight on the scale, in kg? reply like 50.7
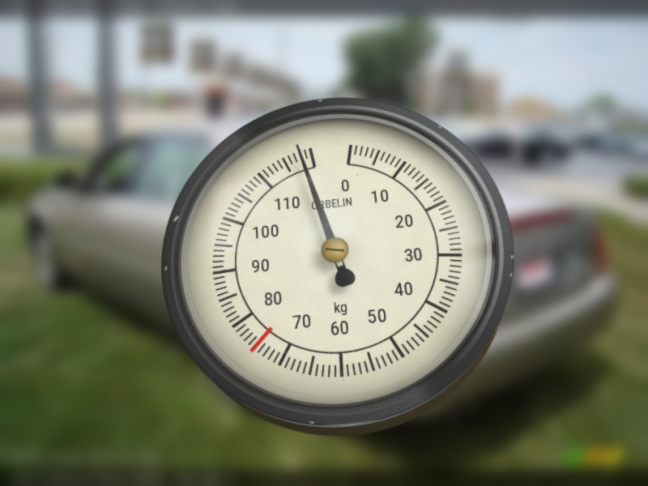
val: 118
